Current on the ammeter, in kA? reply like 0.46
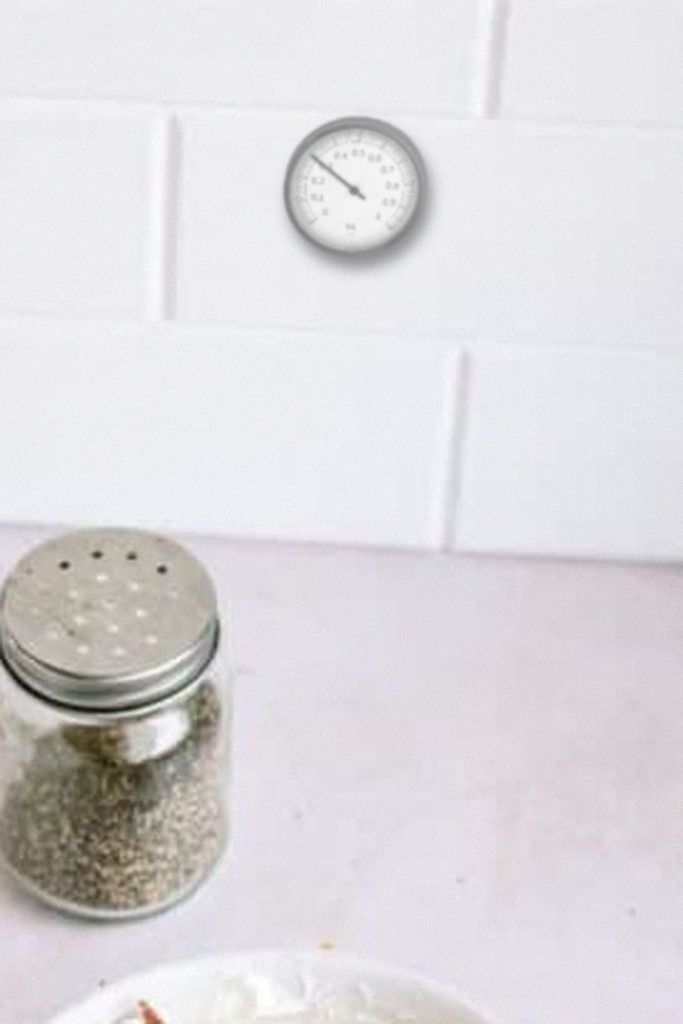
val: 0.3
